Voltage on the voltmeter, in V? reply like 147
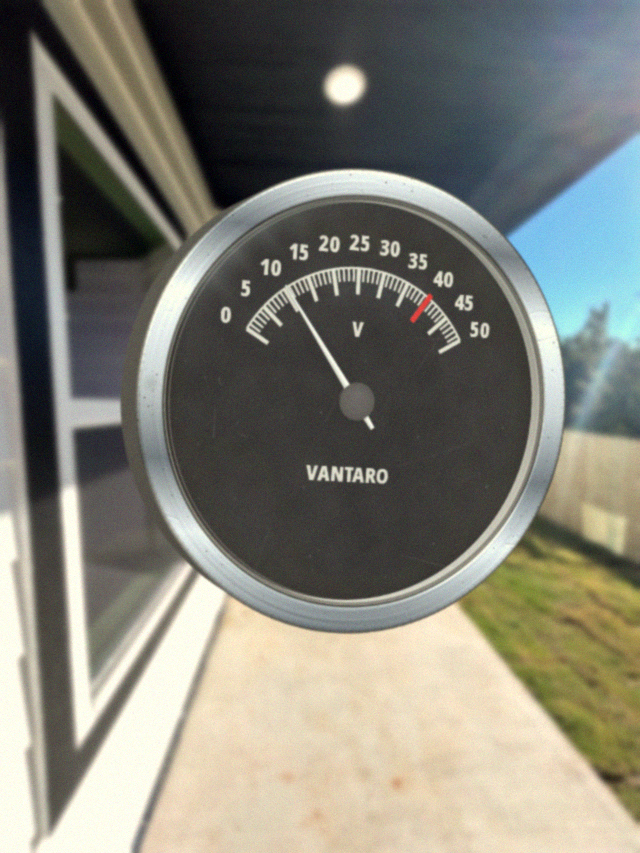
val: 10
